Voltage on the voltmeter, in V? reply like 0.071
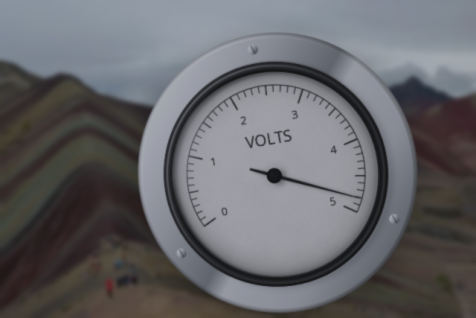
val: 4.8
